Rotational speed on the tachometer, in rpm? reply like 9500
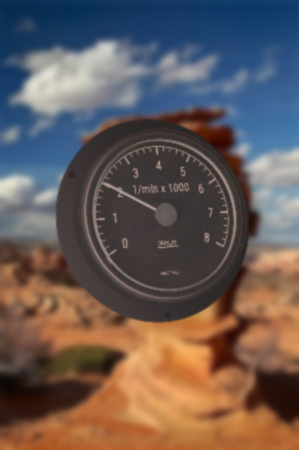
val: 2000
